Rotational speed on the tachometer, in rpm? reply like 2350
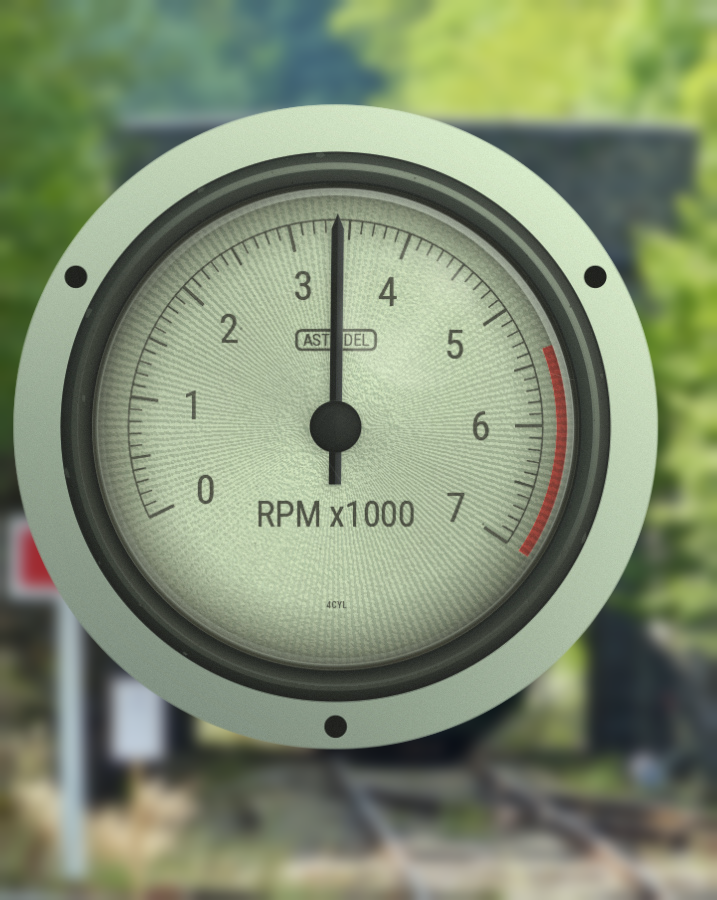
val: 3400
